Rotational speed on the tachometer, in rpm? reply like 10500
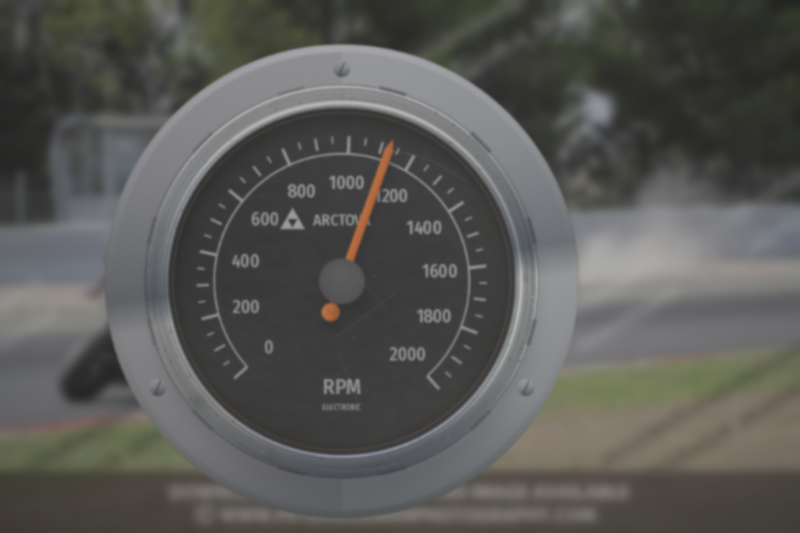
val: 1125
